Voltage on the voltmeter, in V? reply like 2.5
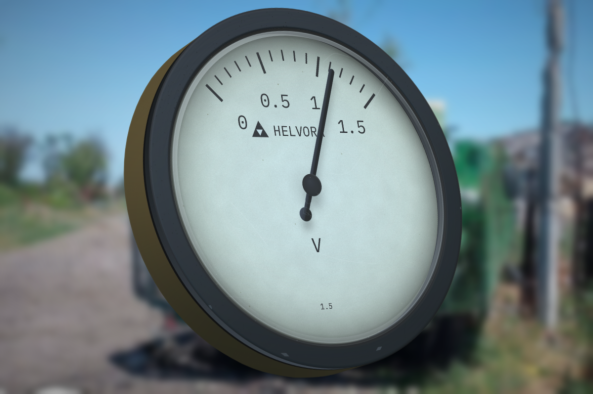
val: 1.1
